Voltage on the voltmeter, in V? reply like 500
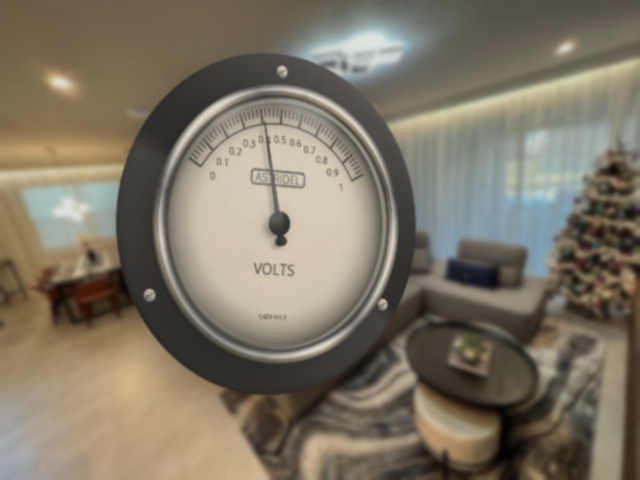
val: 0.4
